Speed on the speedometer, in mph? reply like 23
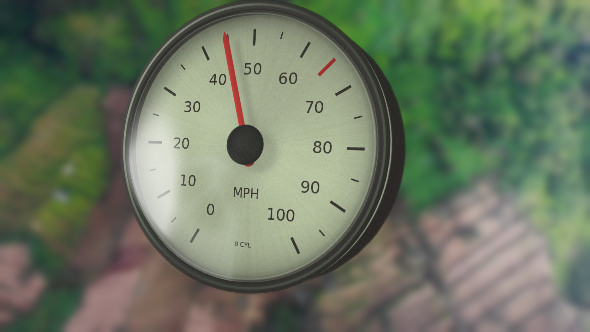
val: 45
